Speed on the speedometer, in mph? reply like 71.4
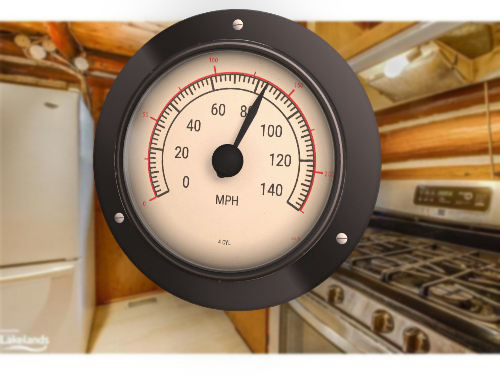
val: 84
